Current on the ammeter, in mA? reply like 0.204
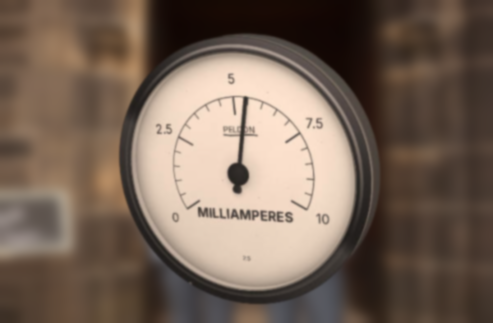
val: 5.5
